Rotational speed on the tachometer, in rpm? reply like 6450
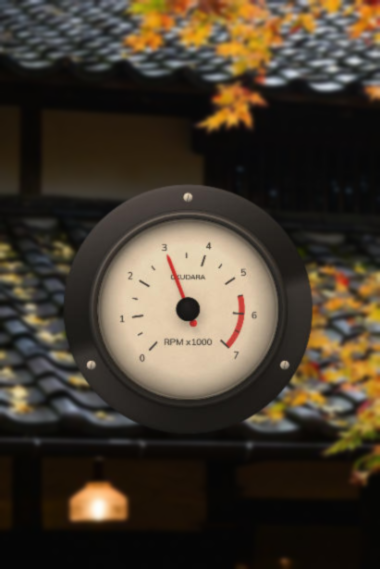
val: 3000
